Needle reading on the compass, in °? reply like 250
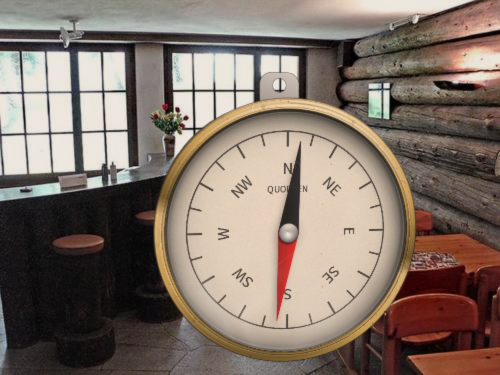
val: 187.5
